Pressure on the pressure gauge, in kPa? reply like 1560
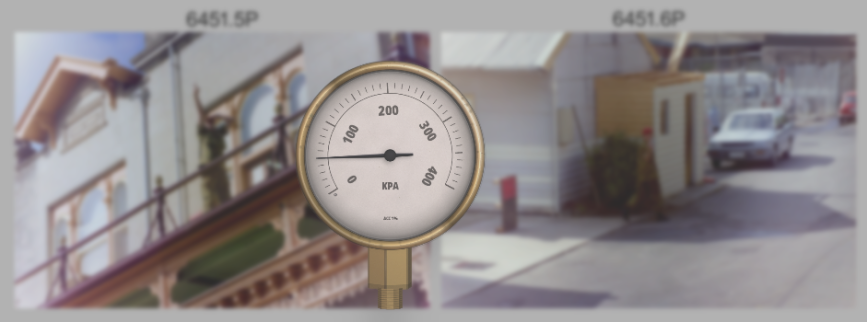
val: 50
